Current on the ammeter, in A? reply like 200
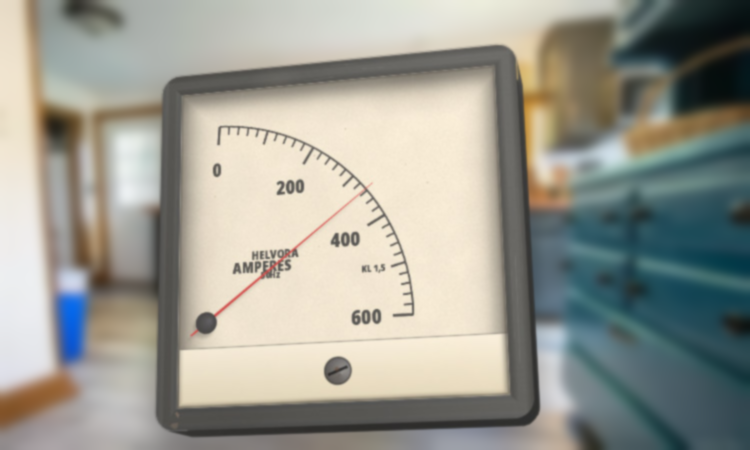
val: 340
